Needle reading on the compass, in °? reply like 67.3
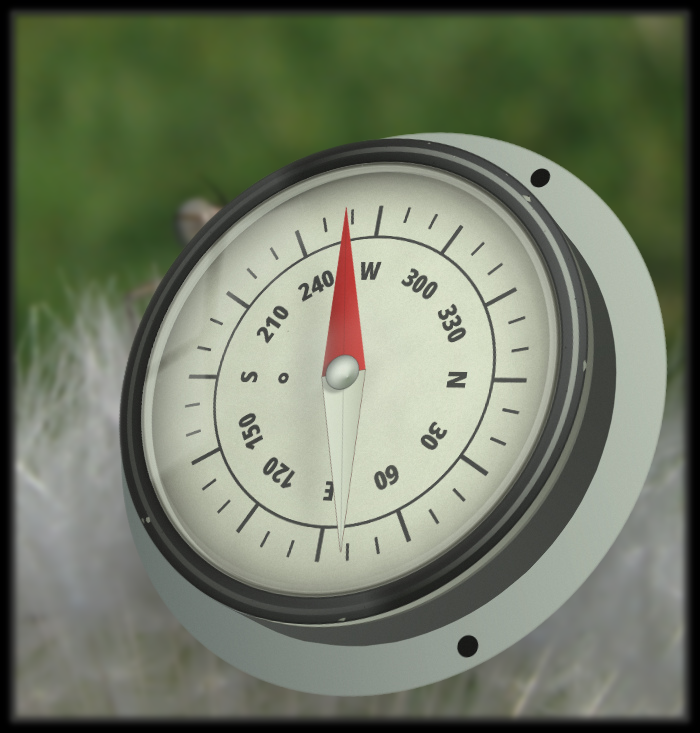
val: 260
